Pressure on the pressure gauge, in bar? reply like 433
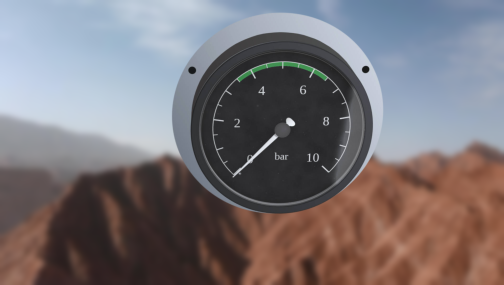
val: 0
